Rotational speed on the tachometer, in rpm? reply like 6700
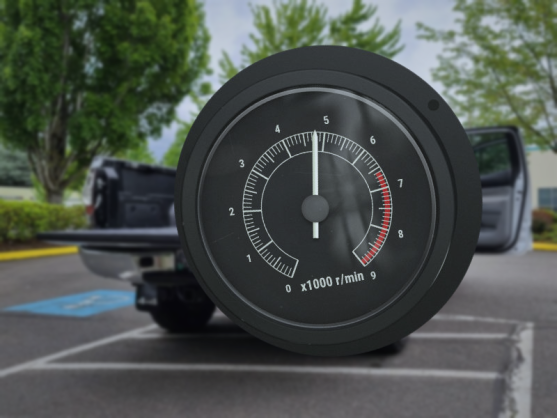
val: 4800
